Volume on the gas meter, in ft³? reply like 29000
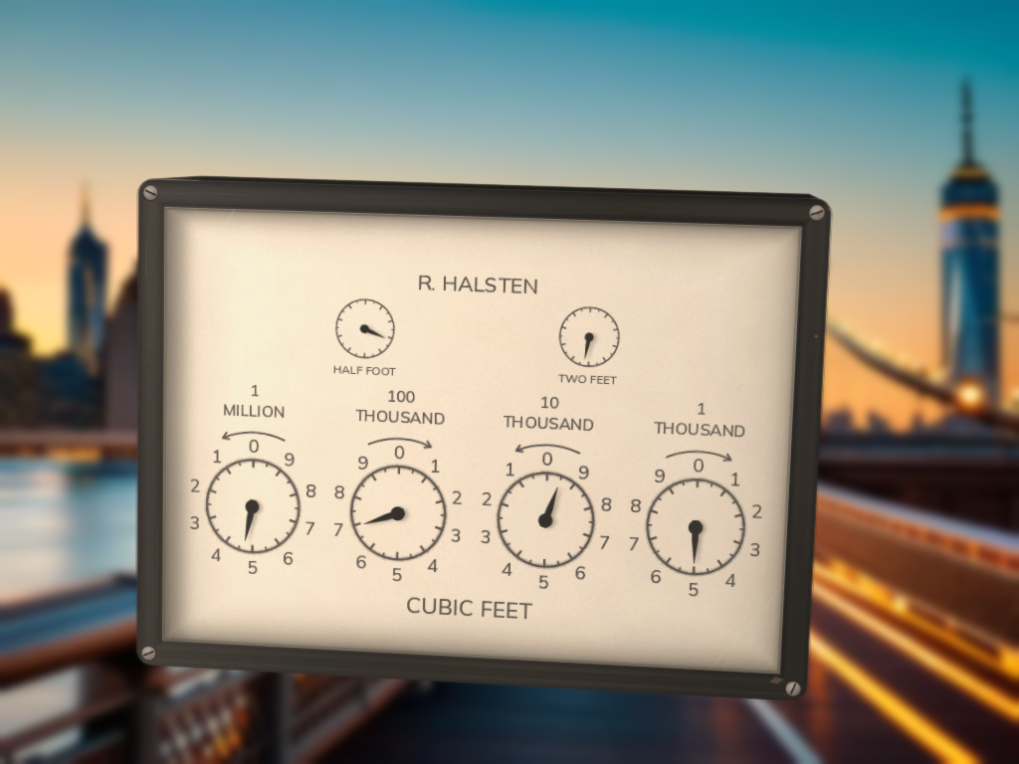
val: 469500
